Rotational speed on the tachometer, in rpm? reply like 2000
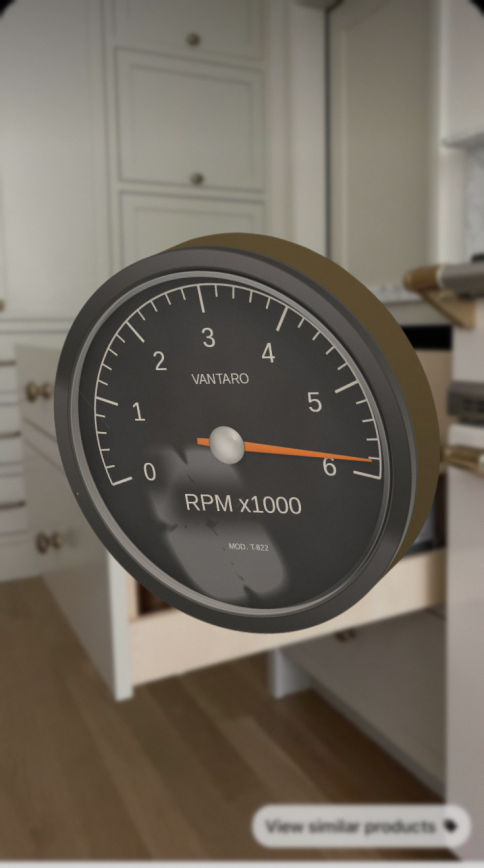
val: 5800
